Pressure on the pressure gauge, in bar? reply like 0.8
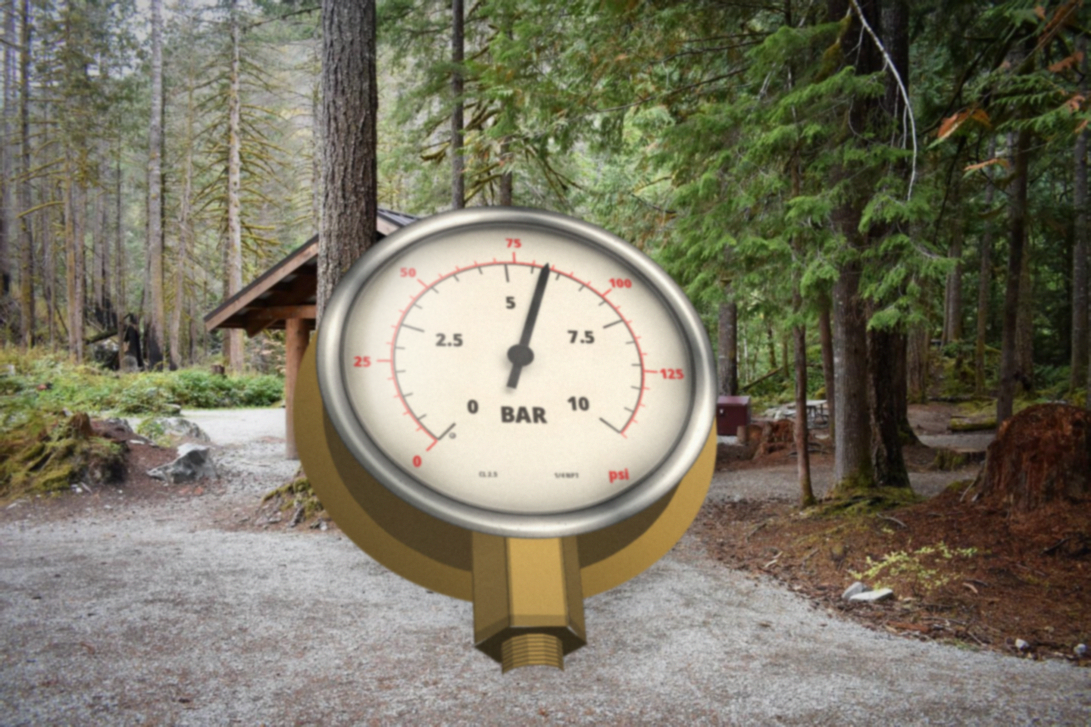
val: 5.75
